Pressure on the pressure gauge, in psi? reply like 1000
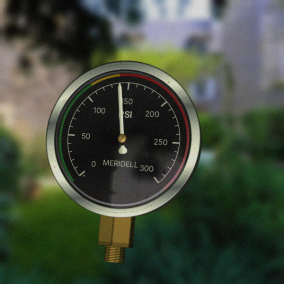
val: 140
